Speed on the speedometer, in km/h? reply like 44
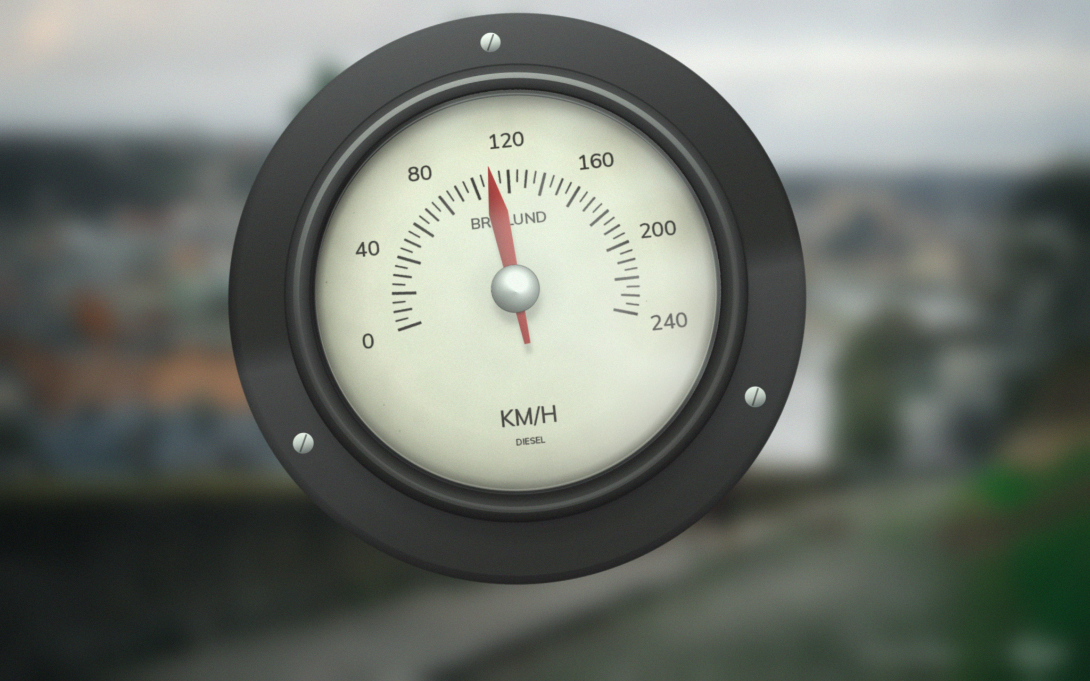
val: 110
